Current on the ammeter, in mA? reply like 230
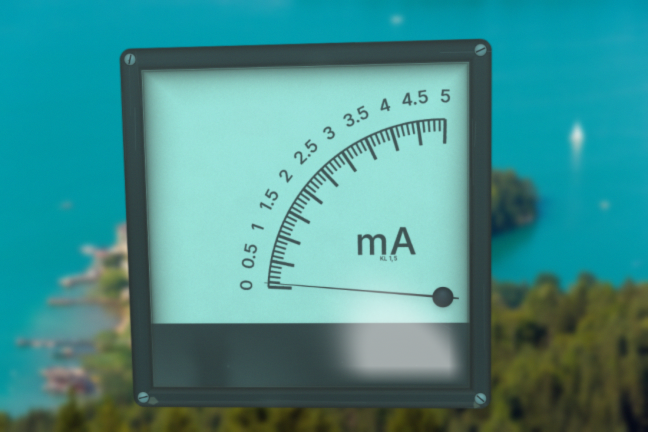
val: 0.1
